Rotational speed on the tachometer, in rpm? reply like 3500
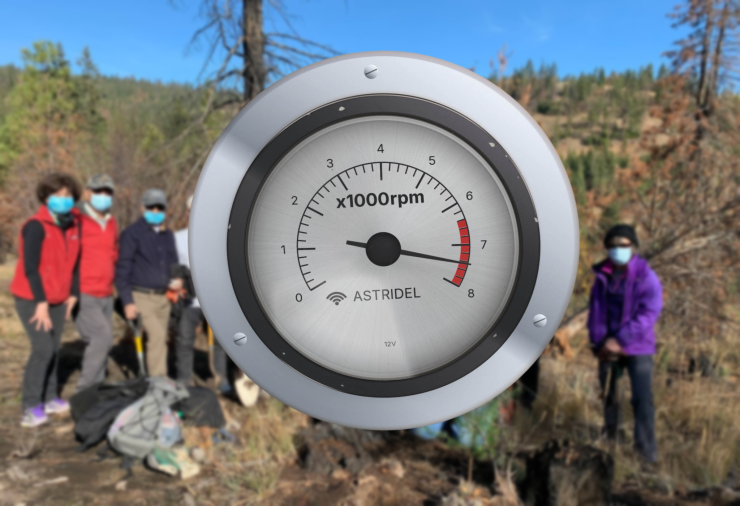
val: 7400
